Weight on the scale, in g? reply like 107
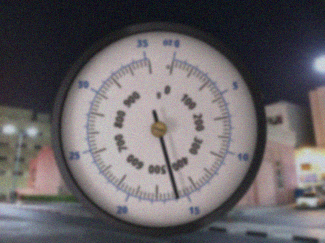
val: 450
